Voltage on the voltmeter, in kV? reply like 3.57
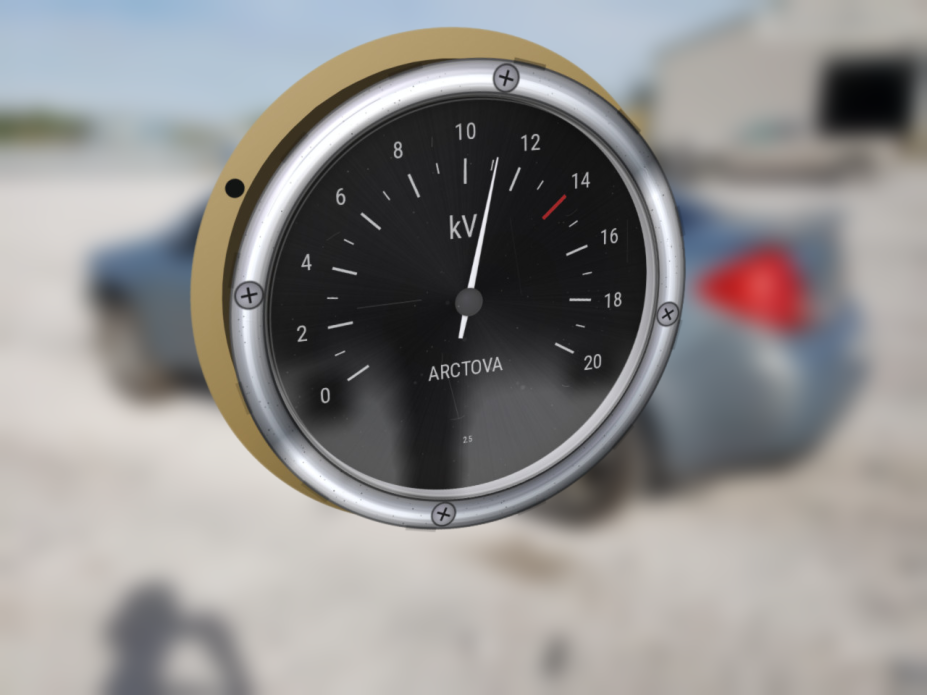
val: 11
